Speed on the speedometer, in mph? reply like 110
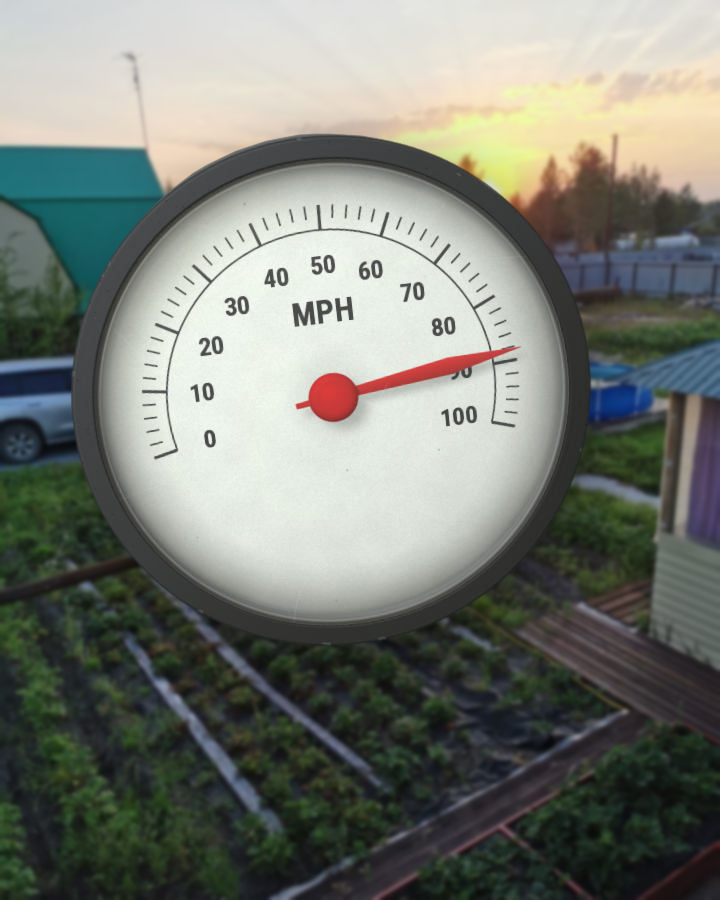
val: 88
